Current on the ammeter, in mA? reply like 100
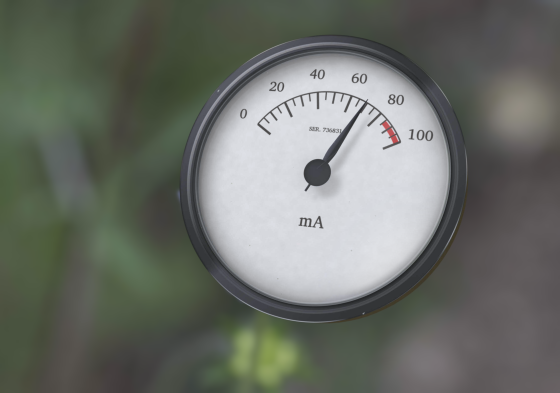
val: 70
